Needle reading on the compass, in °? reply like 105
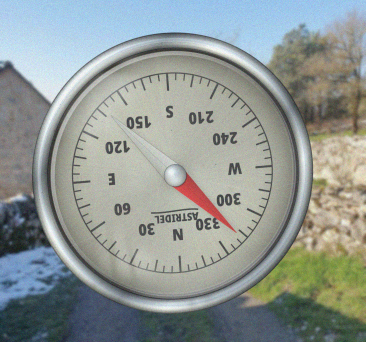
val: 317.5
